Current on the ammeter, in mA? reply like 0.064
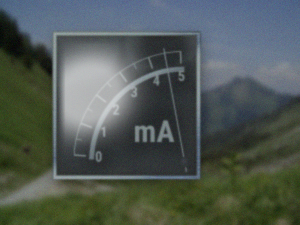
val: 4.5
